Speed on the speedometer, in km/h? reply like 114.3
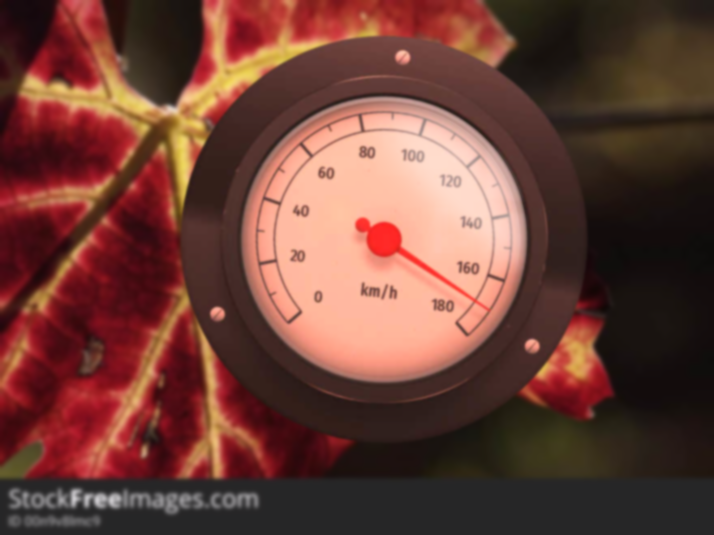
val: 170
